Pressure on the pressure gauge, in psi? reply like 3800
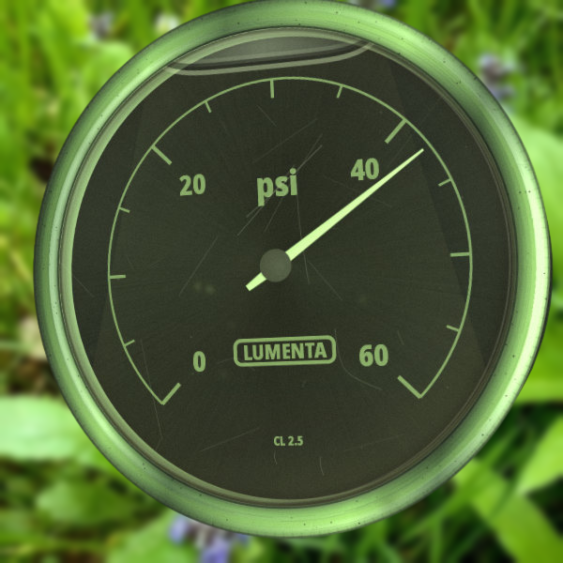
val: 42.5
